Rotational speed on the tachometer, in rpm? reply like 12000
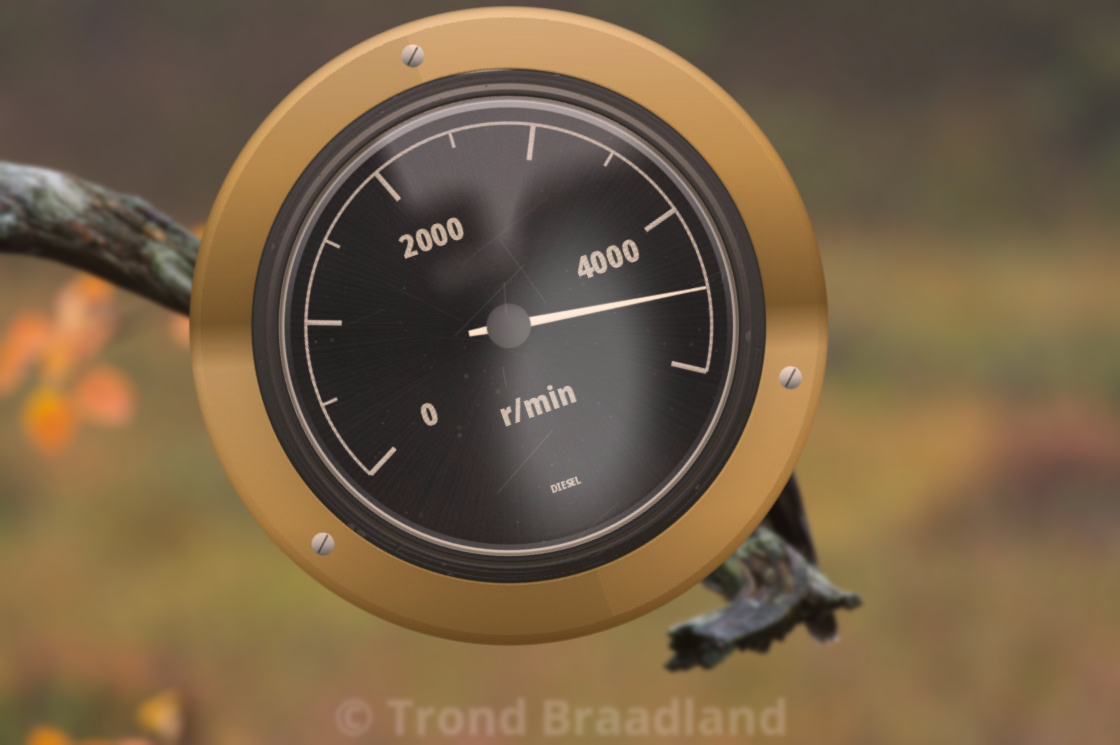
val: 4500
